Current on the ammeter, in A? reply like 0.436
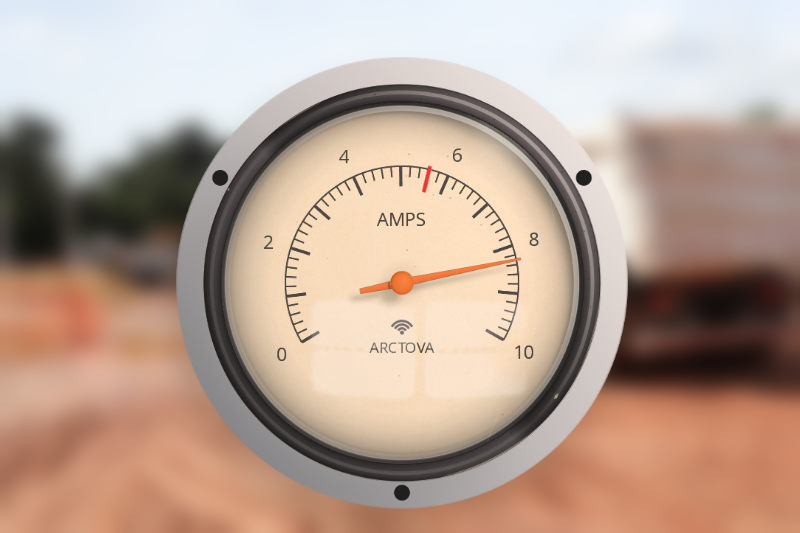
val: 8.3
